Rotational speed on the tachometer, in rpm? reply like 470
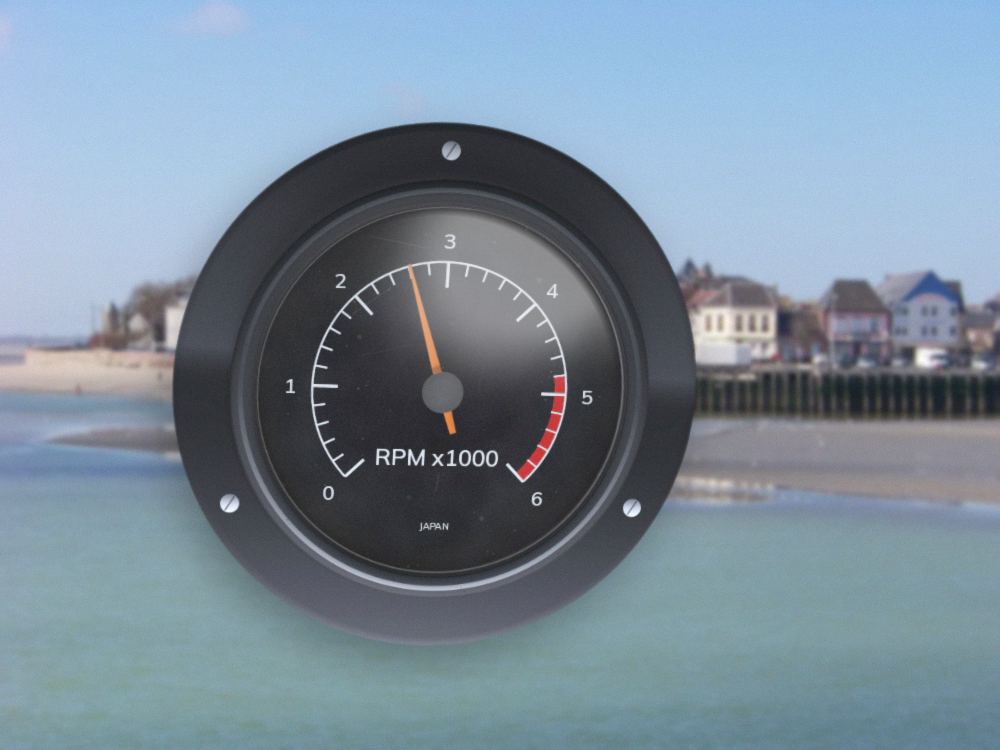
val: 2600
